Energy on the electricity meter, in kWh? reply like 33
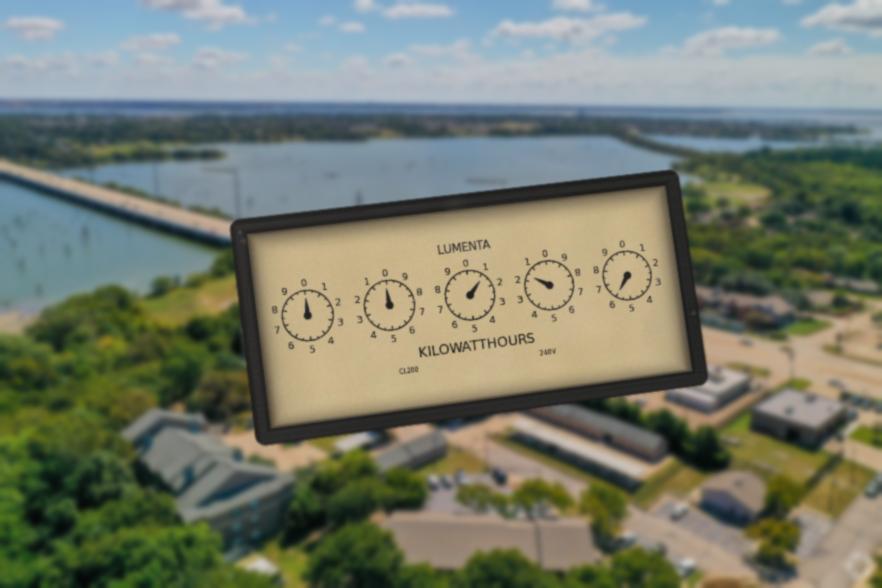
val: 116
